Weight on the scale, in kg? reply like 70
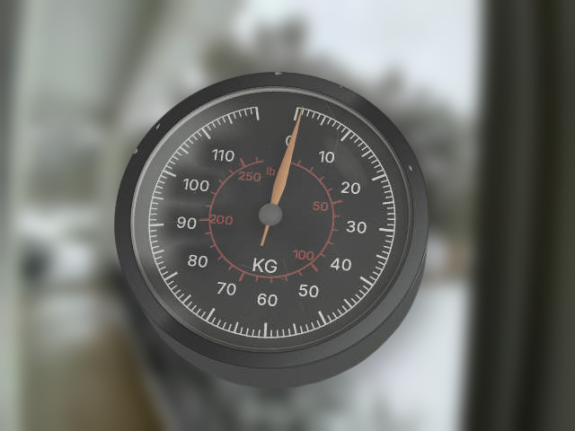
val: 1
